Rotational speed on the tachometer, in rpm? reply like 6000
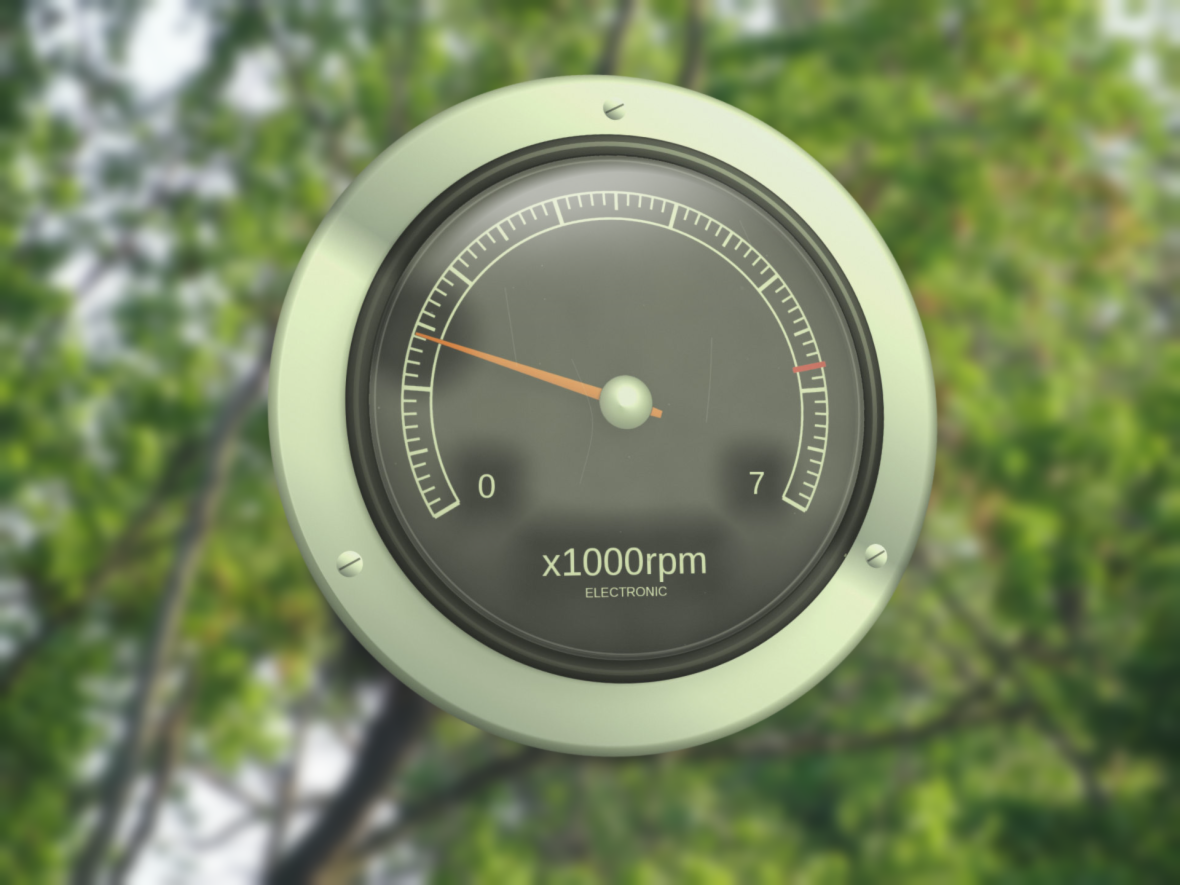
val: 1400
